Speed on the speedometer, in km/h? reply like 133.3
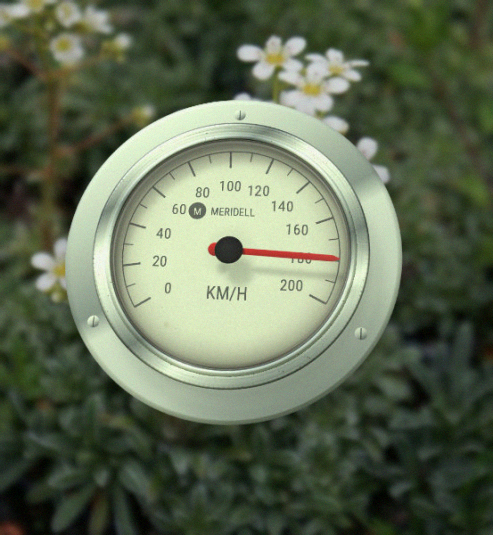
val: 180
